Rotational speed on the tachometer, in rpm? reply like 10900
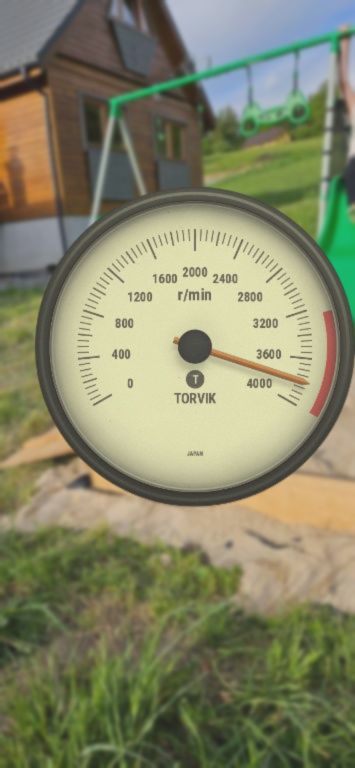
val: 3800
